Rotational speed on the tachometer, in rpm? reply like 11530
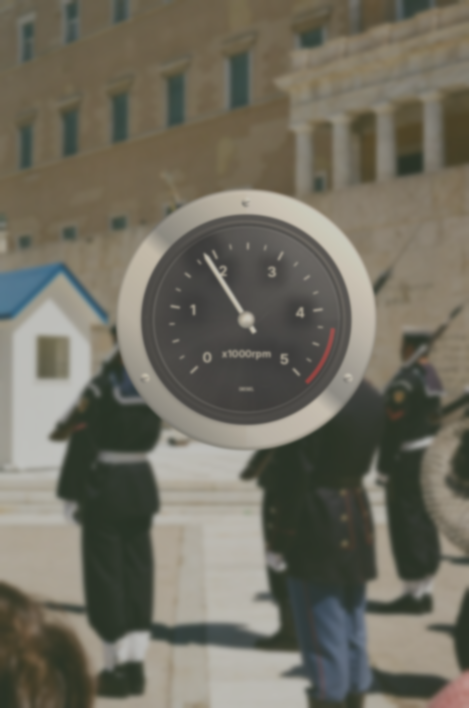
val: 1875
